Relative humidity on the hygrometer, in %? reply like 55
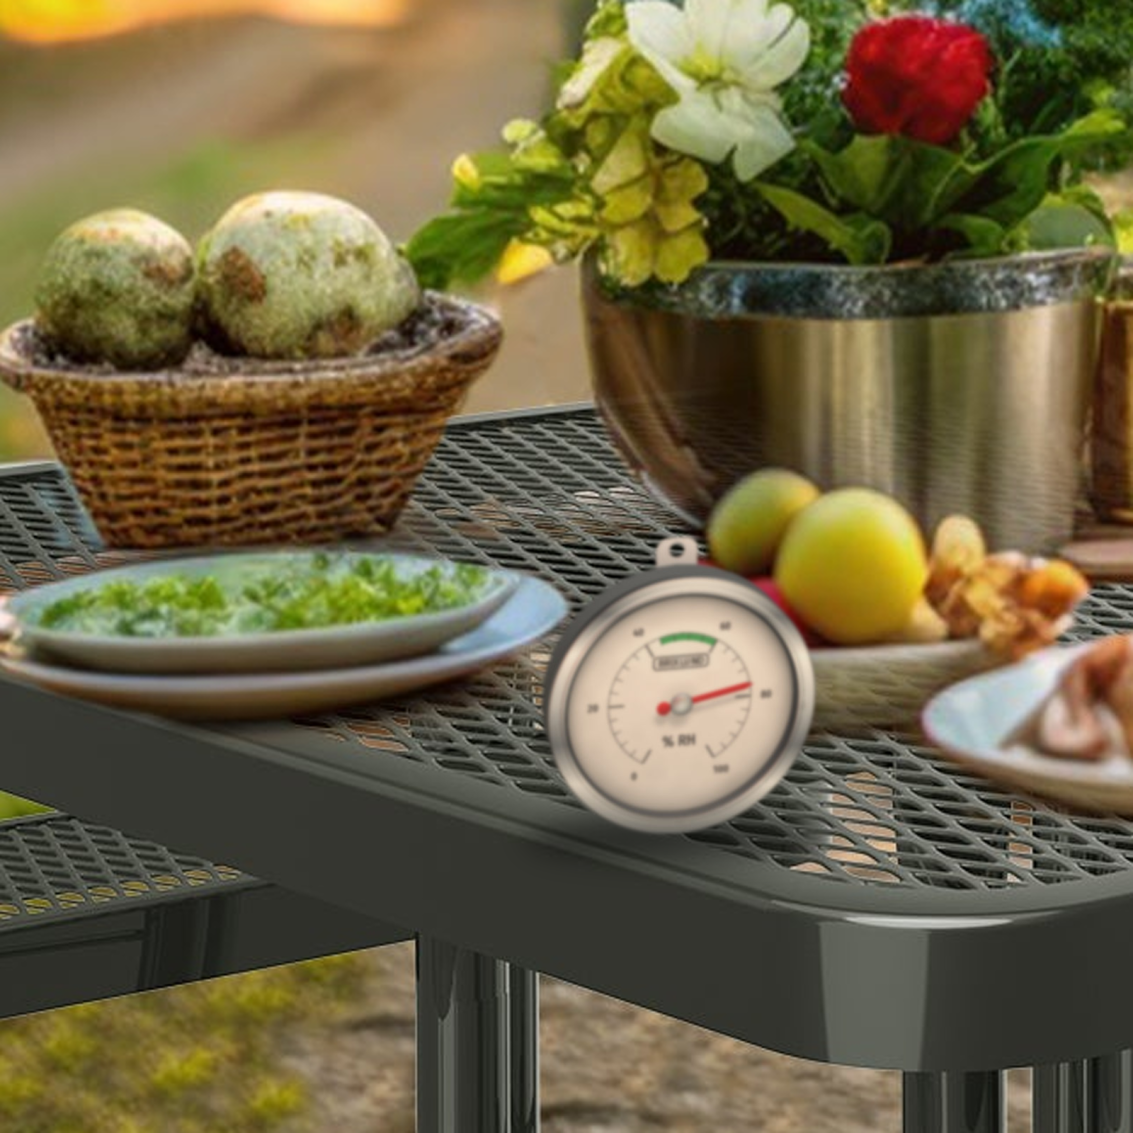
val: 76
